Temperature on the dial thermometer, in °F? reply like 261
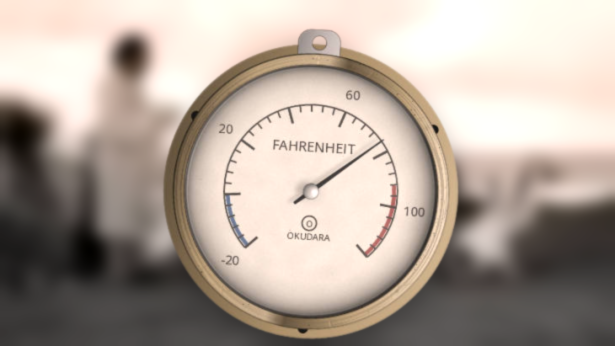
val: 76
